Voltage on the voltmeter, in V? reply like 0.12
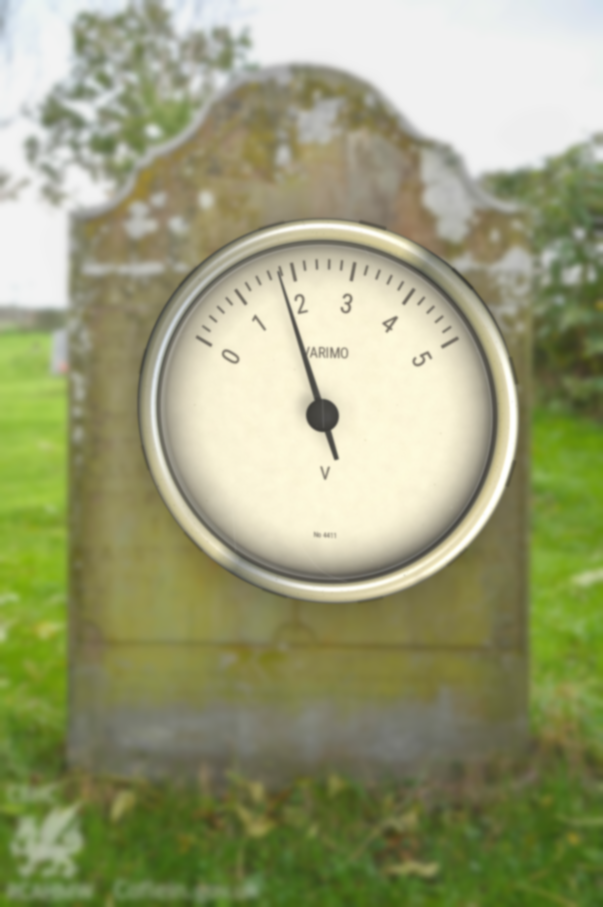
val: 1.8
